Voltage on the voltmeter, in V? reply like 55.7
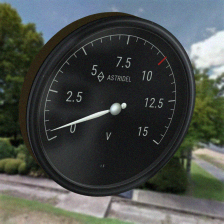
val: 0.5
